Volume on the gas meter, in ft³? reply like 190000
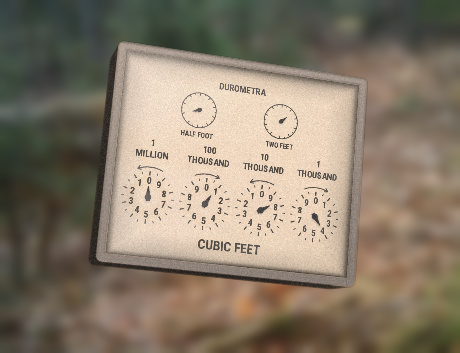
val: 8400
